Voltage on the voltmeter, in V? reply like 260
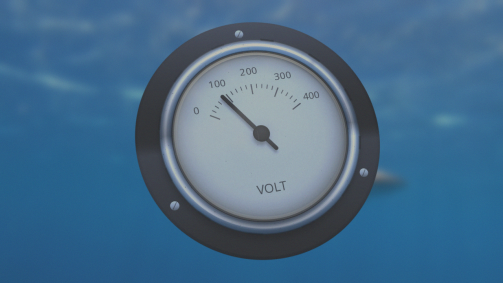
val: 80
